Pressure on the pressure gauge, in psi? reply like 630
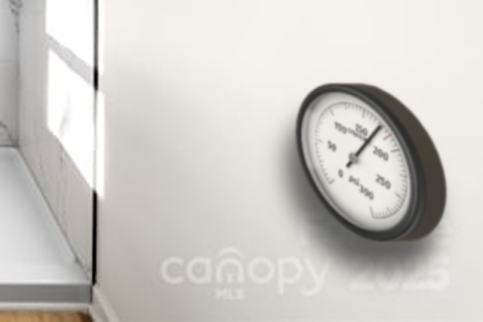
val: 175
